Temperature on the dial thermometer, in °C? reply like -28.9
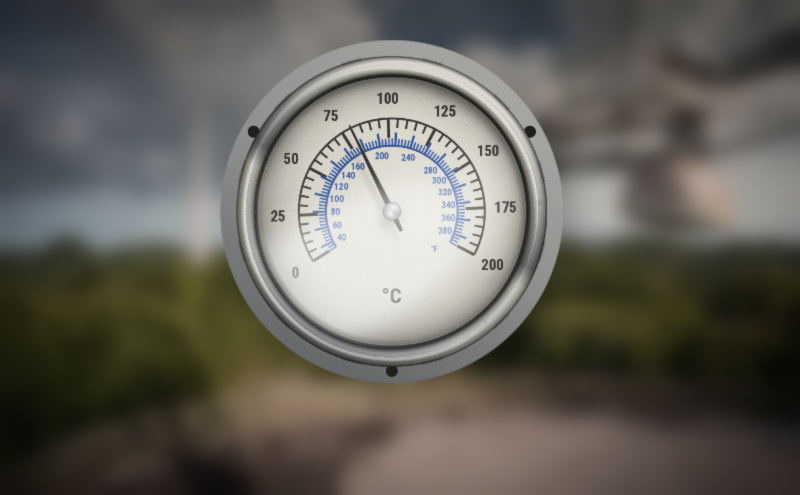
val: 80
